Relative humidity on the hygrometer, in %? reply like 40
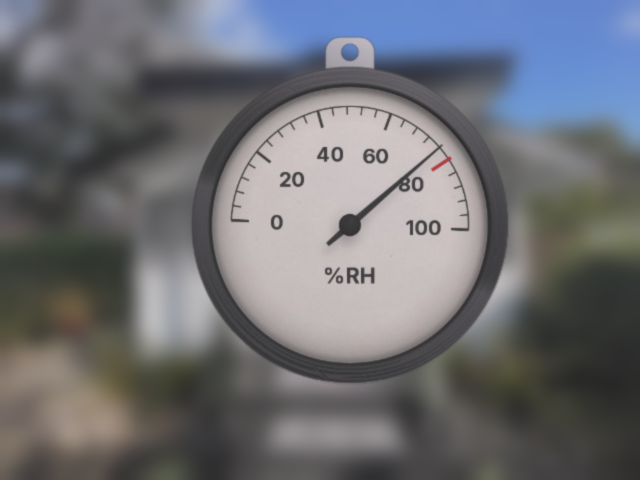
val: 76
